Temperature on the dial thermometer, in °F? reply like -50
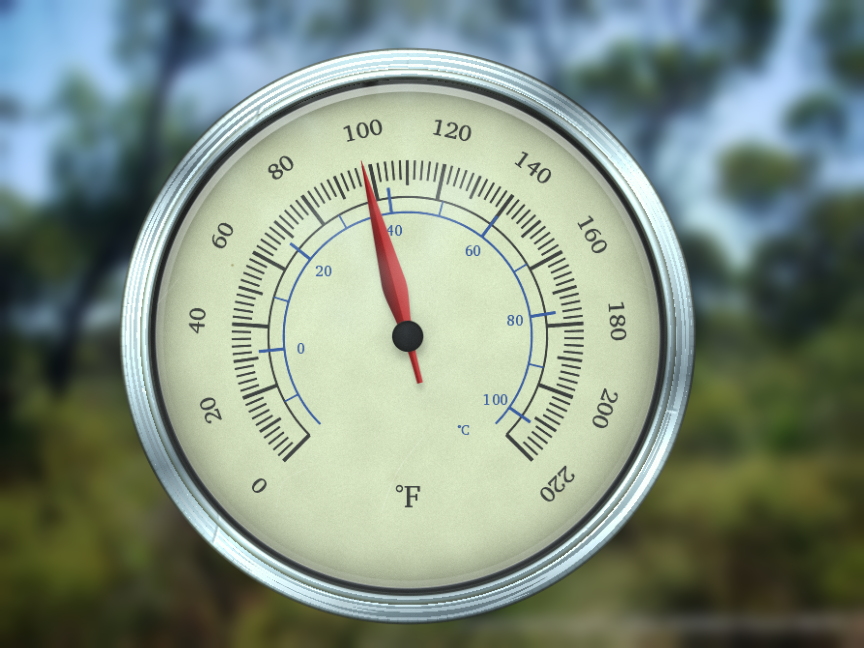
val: 98
